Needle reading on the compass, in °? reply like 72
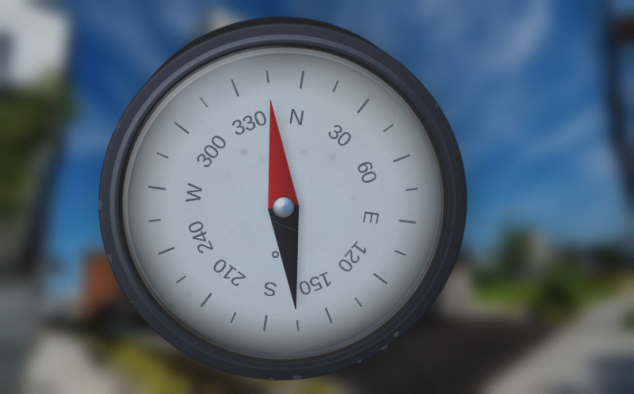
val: 345
